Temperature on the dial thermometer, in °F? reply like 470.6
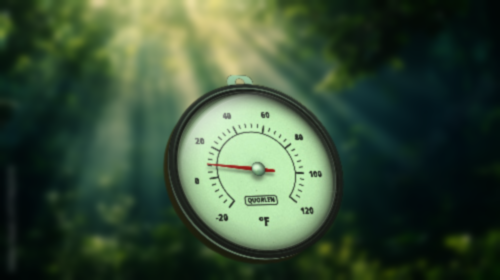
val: 8
